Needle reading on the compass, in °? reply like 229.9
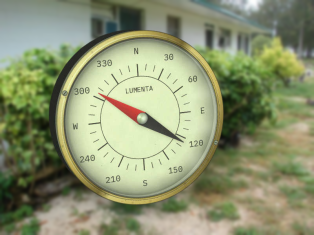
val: 305
